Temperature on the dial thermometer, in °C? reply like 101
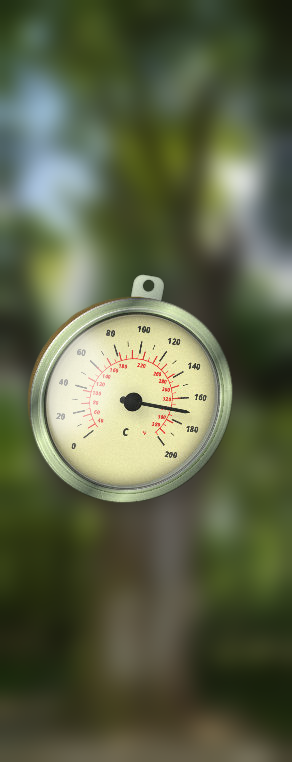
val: 170
